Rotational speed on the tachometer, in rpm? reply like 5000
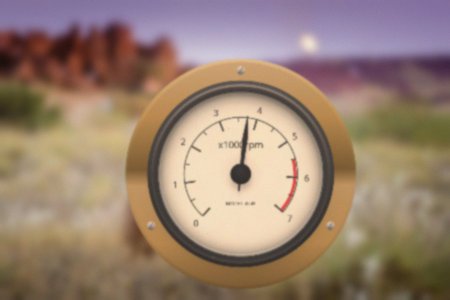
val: 3750
